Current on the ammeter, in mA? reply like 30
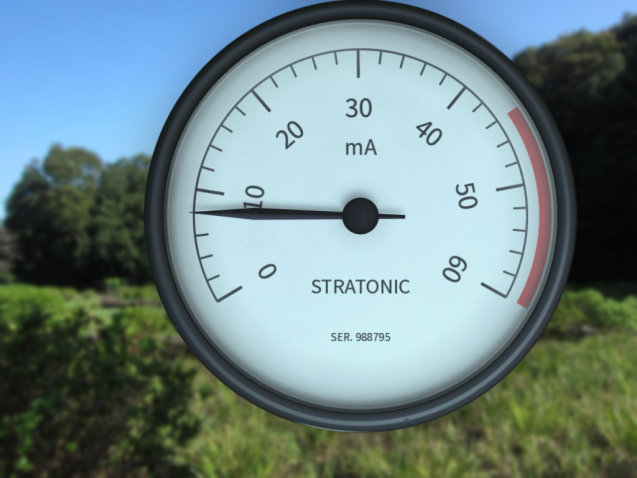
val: 8
